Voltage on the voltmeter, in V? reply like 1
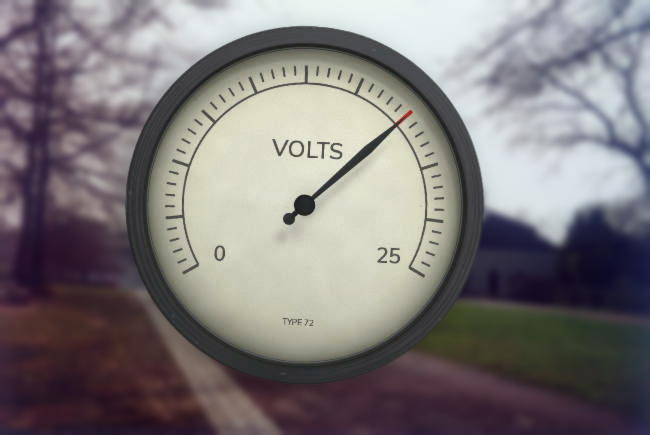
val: 17.5
